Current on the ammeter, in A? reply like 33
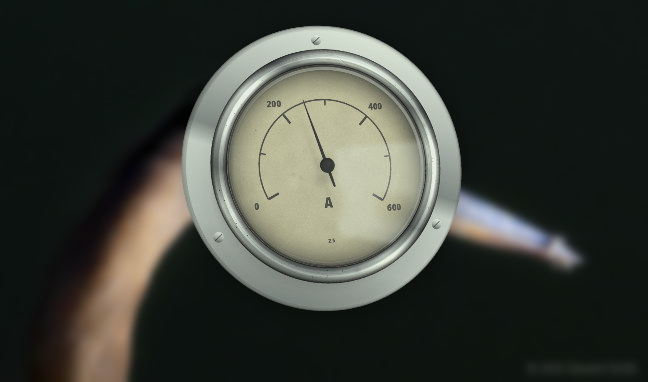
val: 250
